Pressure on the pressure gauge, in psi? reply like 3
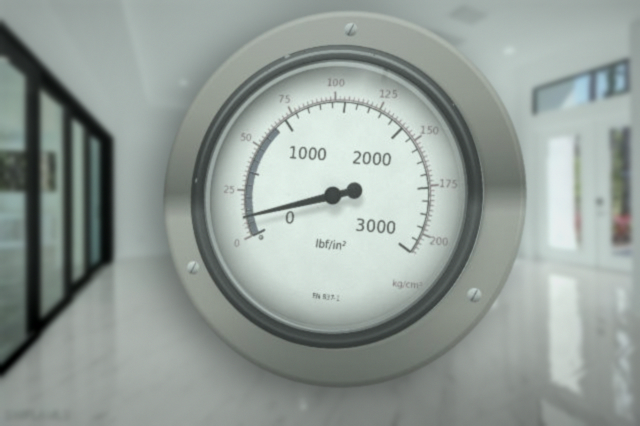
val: 150
